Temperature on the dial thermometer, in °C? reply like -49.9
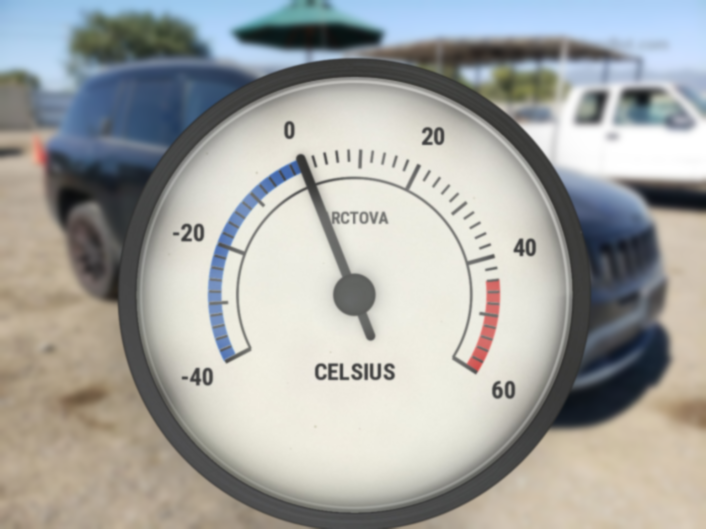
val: 0
